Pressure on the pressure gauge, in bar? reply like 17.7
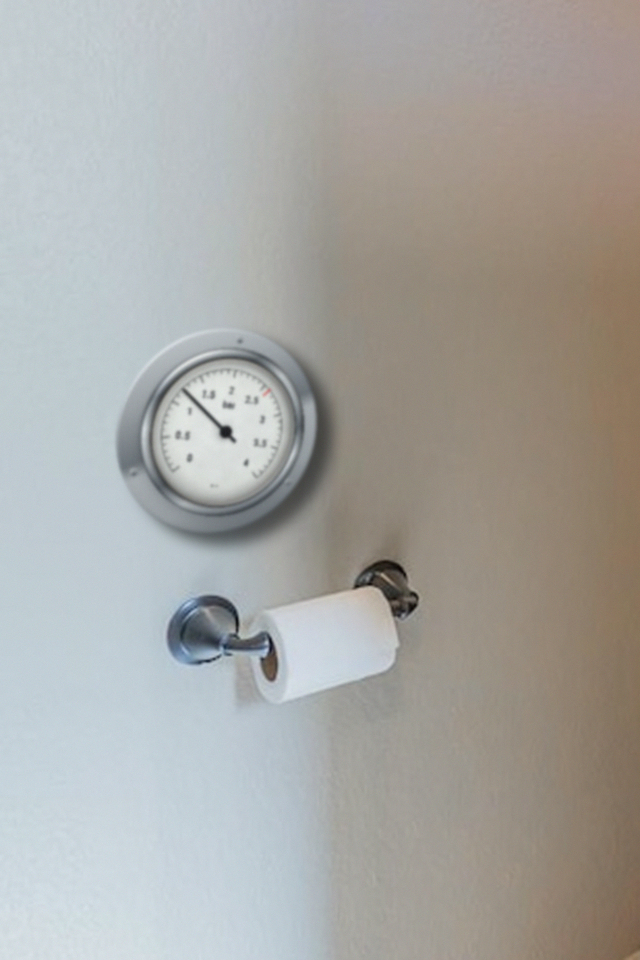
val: 1.2
